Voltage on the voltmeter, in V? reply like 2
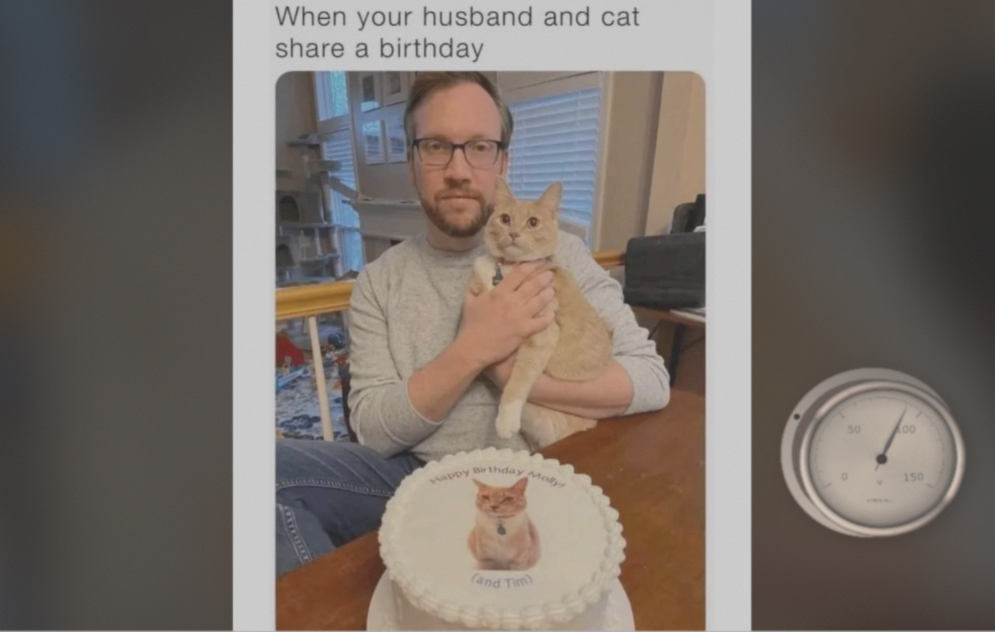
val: 90
